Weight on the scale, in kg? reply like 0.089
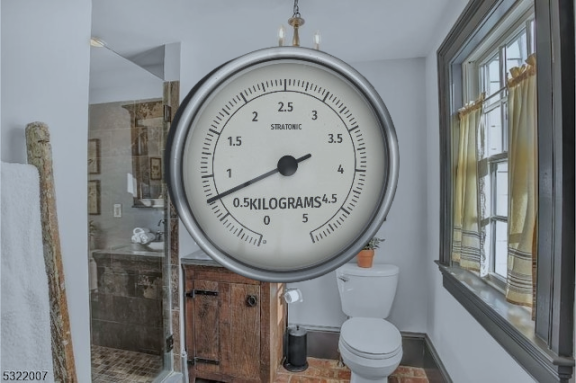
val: 0.75
